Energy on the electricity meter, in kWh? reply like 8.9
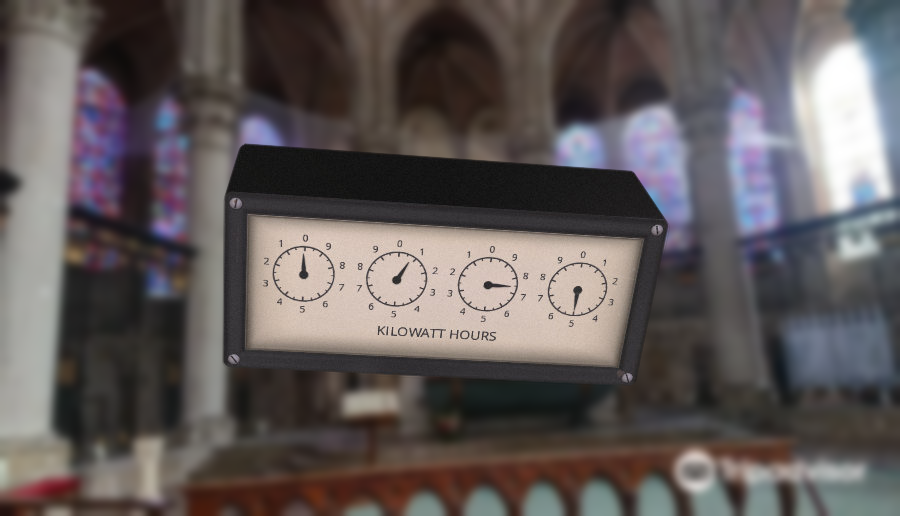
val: 75
